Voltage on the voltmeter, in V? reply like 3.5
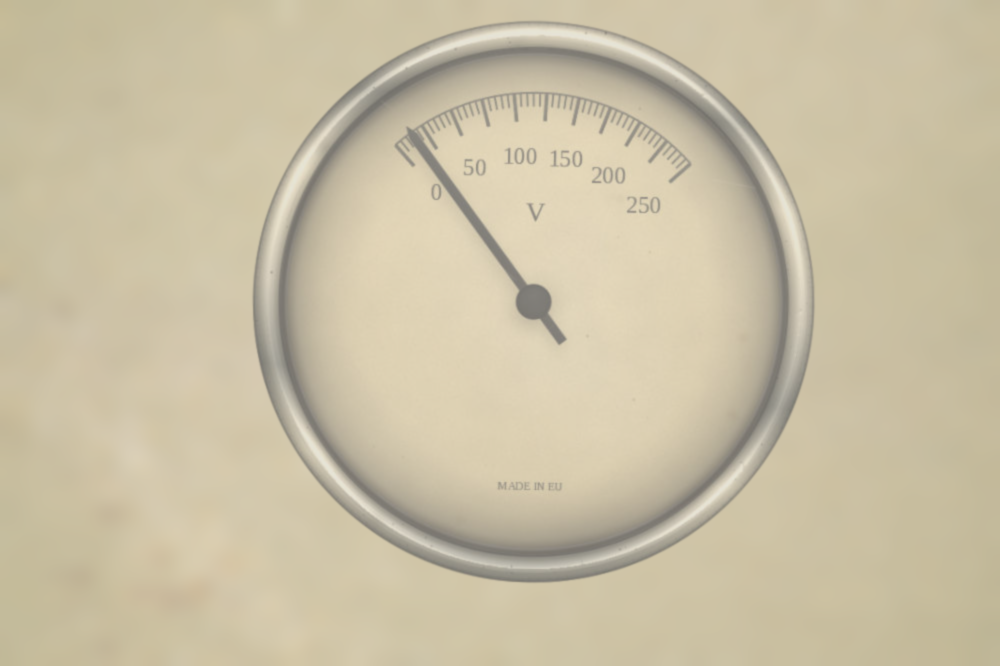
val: 15
